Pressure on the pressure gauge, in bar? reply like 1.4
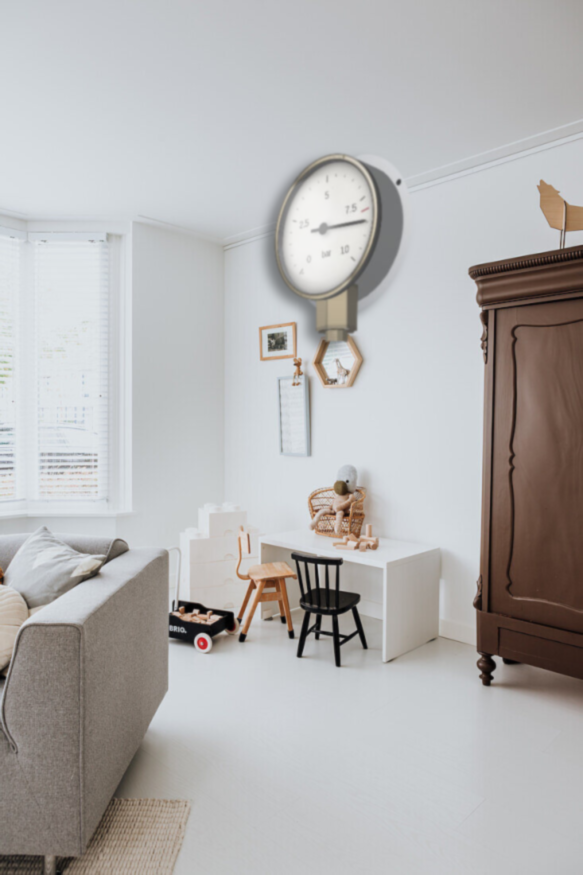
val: 8.5
